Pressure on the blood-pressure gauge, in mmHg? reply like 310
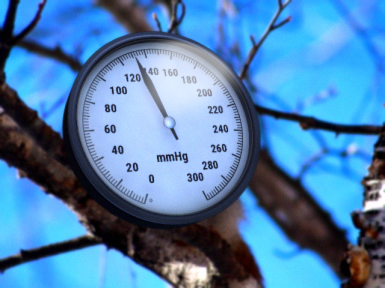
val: 130
